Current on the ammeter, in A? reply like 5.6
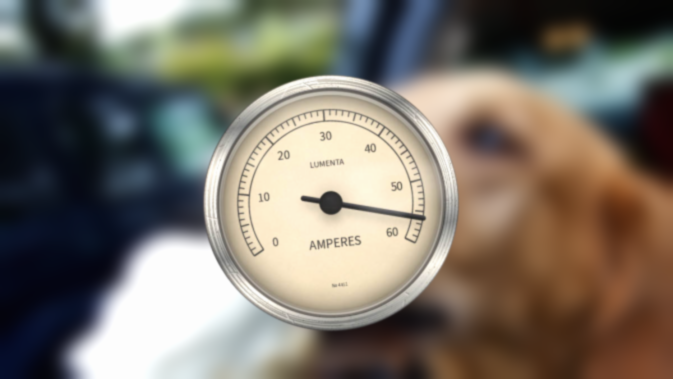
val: 56
